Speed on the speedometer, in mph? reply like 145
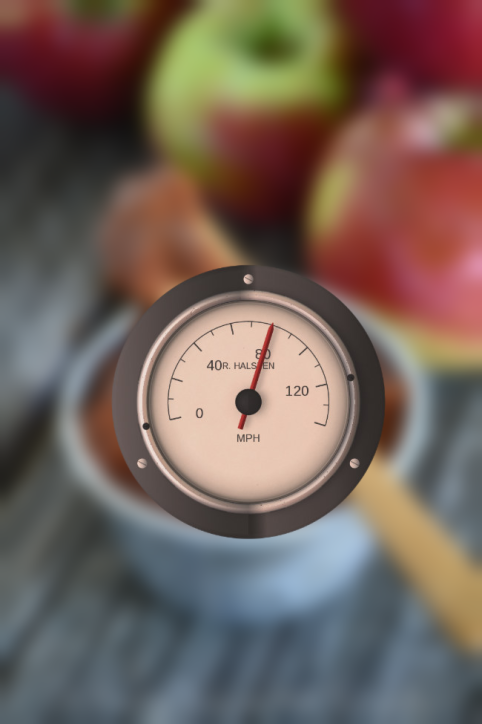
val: 80
